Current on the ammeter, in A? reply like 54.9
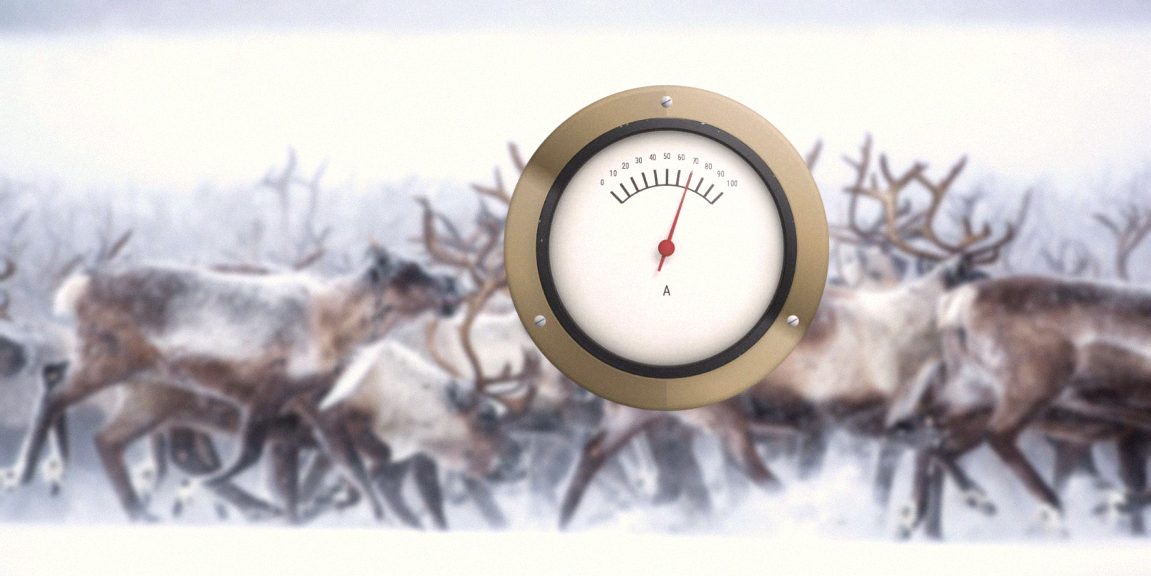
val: 70
